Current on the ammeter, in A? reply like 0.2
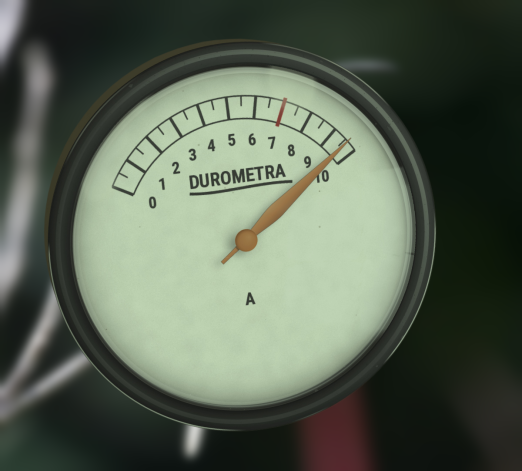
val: 9.5
